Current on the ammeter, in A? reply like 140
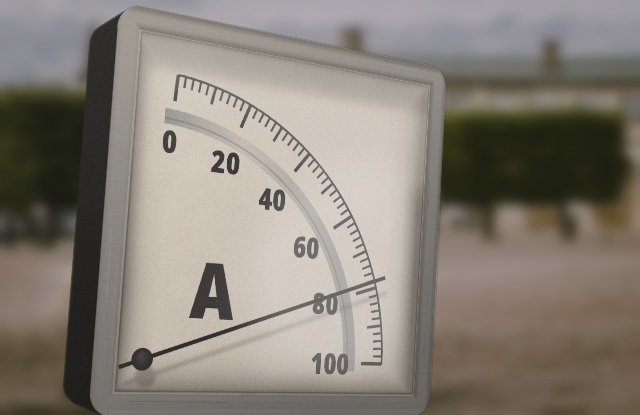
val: 78
